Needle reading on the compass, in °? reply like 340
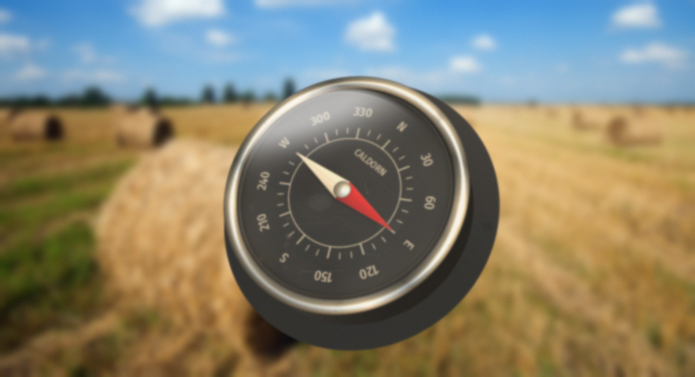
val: 90
